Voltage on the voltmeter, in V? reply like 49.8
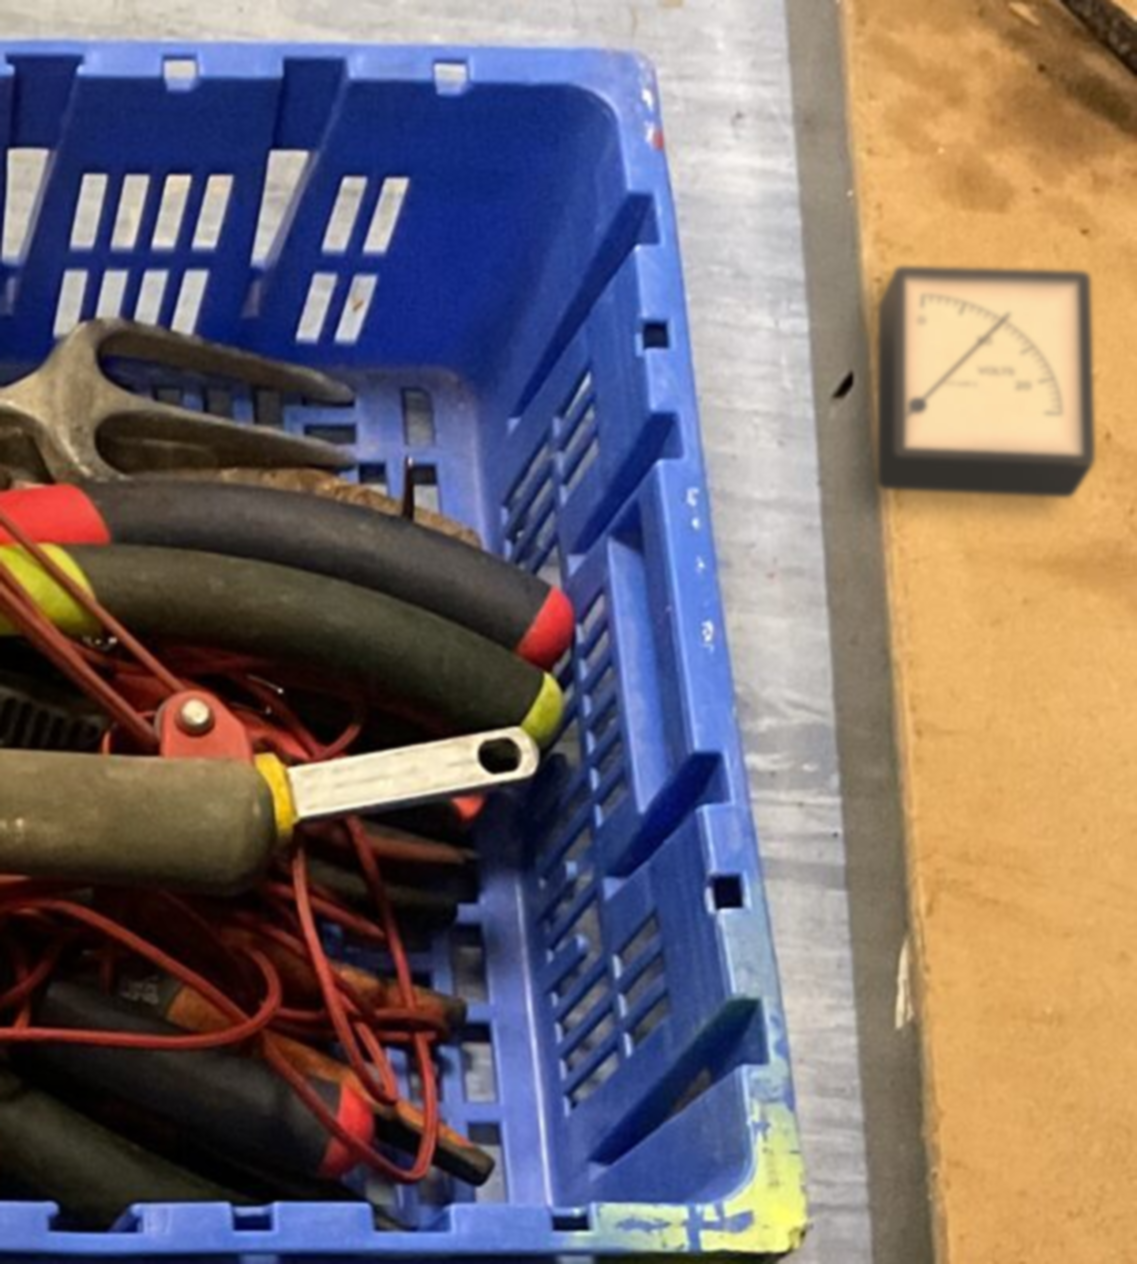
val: 10
